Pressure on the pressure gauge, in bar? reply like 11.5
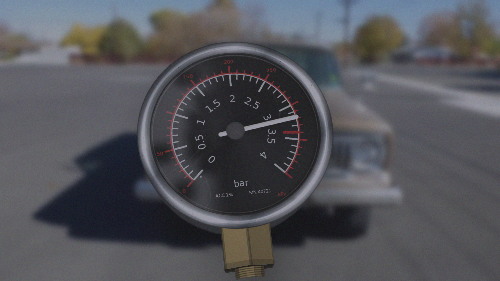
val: 3.2
